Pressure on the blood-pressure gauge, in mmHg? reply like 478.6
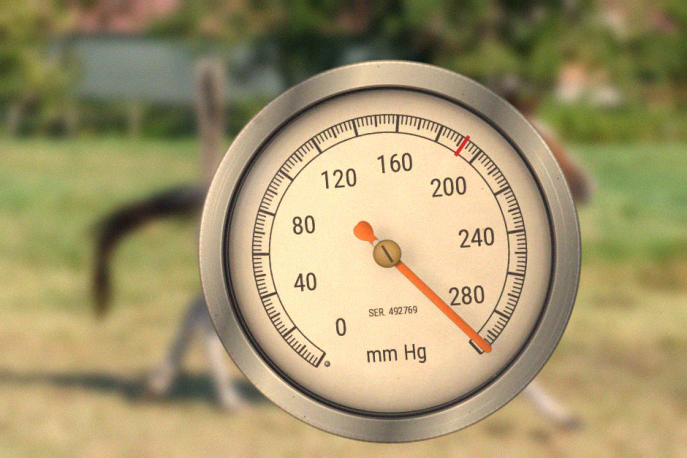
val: 296
